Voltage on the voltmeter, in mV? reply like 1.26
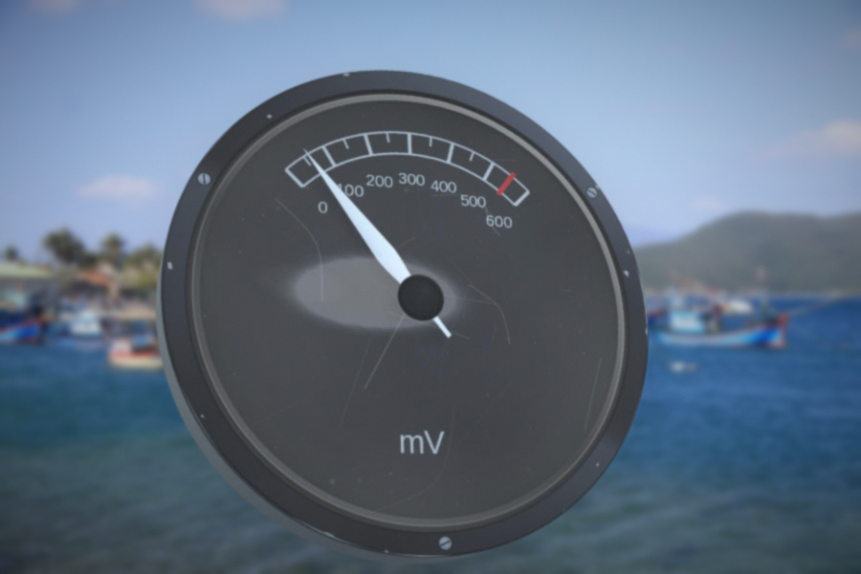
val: 50
